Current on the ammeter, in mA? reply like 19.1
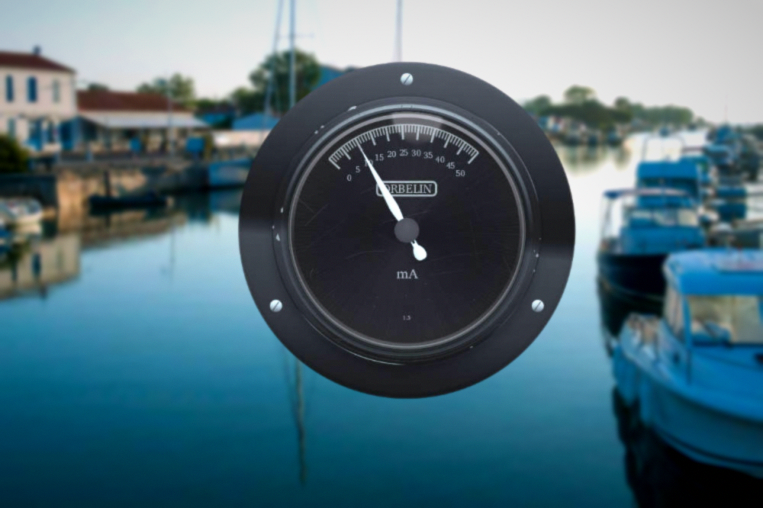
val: 10
